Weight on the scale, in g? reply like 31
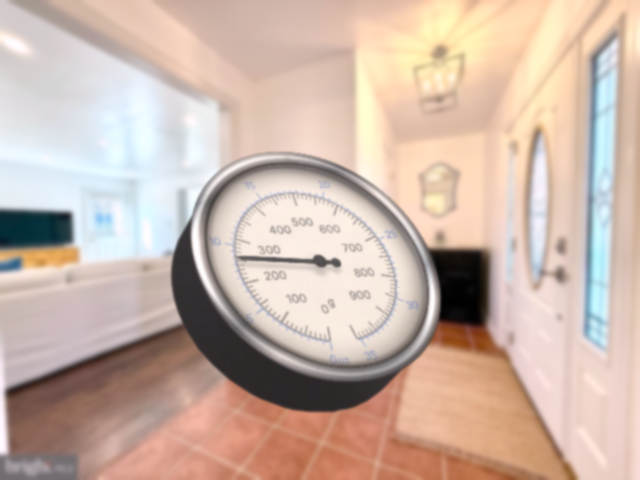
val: 250
